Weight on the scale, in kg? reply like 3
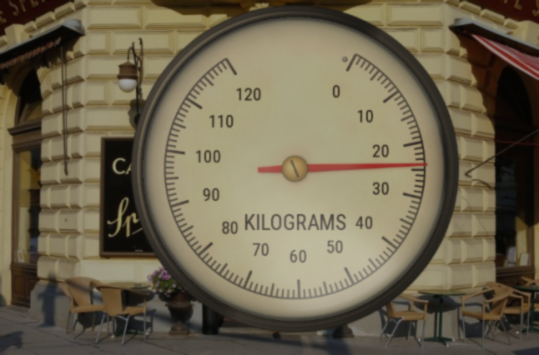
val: 24
